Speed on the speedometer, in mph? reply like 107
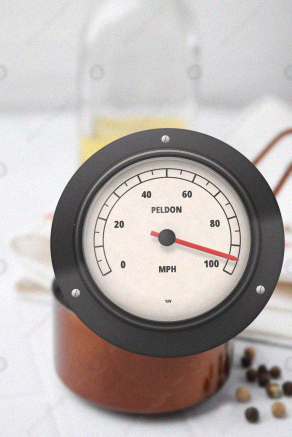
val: 95
